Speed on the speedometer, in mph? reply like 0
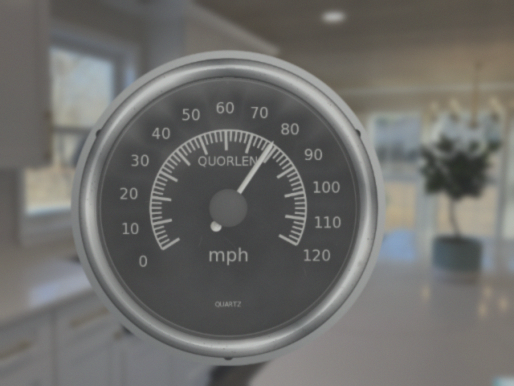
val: 78
